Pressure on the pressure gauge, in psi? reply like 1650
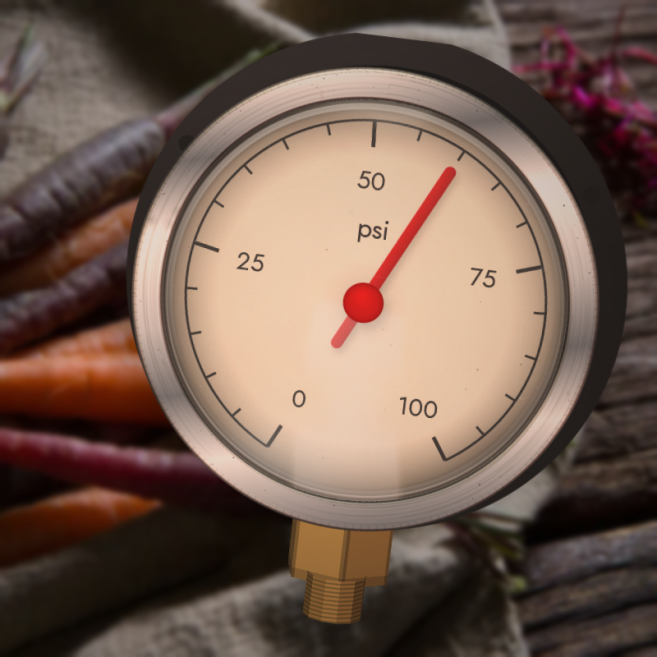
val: 60
